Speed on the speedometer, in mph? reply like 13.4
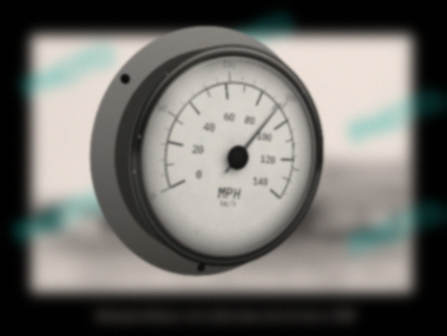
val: 90
